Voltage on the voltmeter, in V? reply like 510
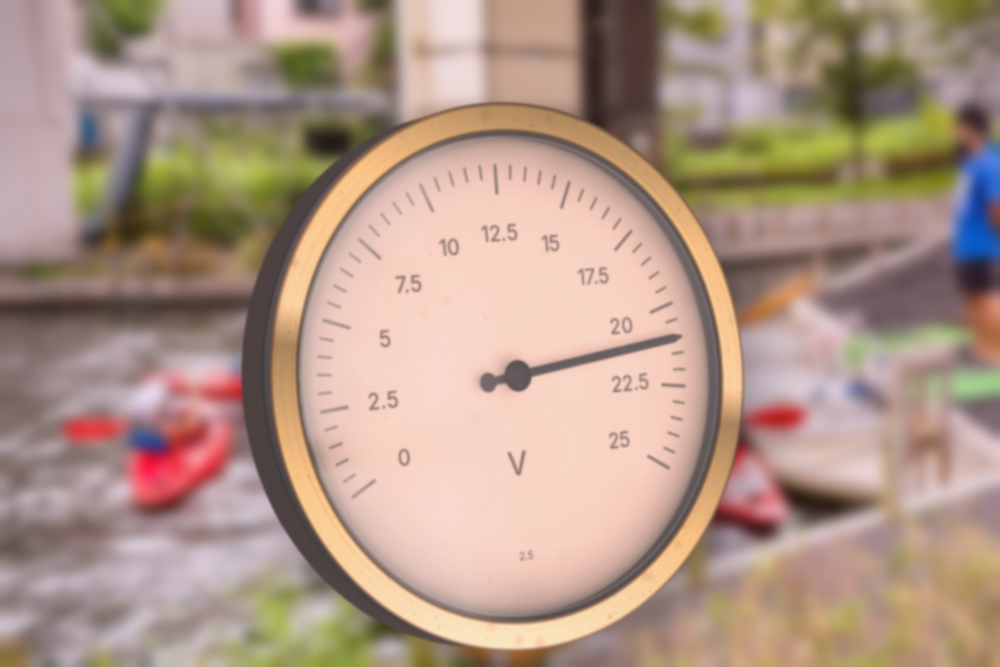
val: 21
